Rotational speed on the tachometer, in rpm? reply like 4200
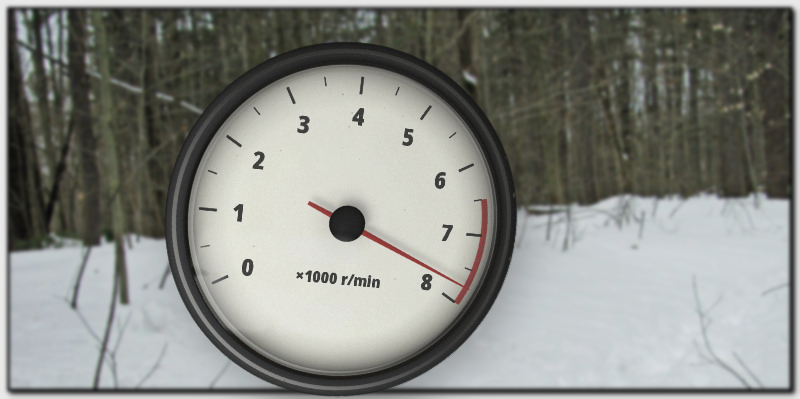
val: 7750
